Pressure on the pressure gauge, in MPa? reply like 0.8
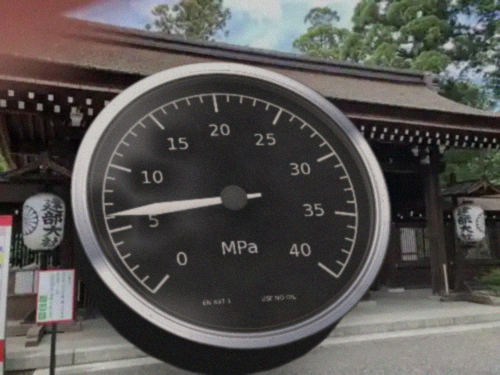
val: 6
